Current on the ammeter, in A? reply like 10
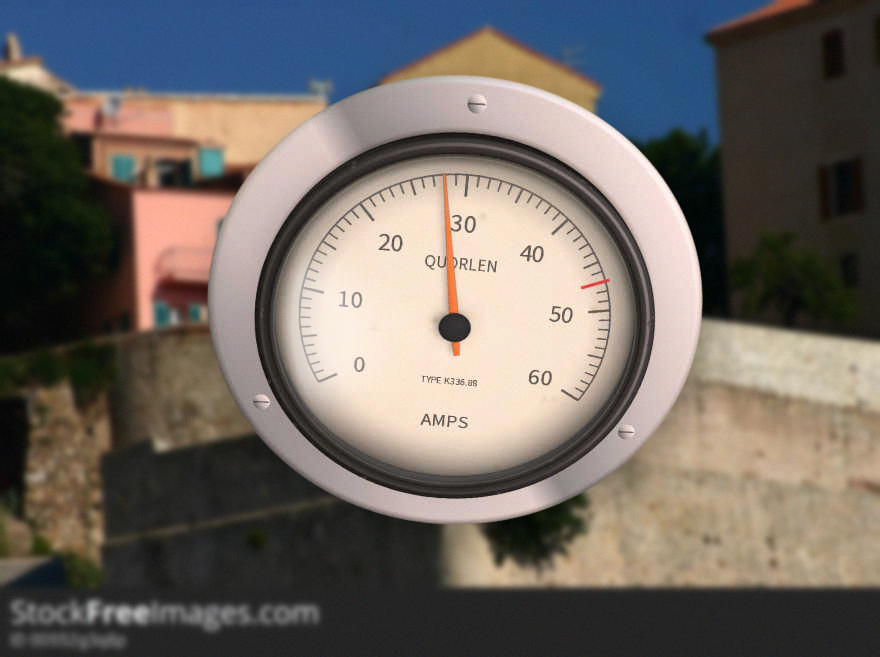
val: 28
